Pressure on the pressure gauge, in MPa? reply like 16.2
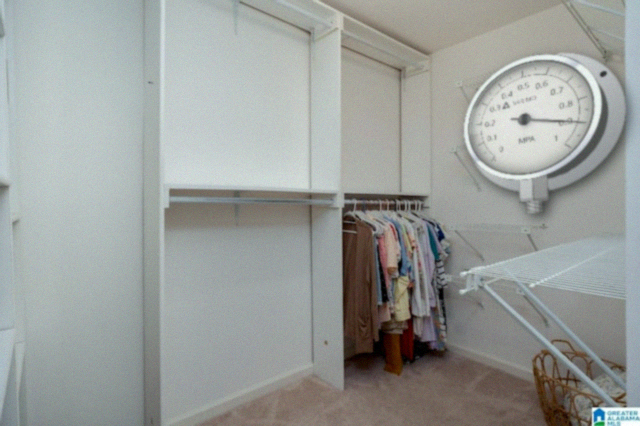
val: 0.9
